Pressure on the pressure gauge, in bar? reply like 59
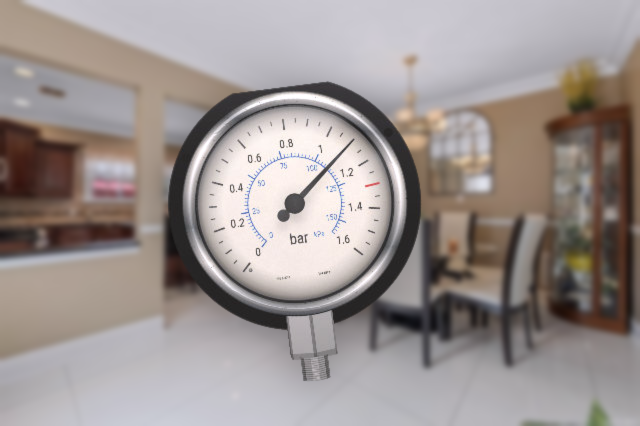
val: 1.1
